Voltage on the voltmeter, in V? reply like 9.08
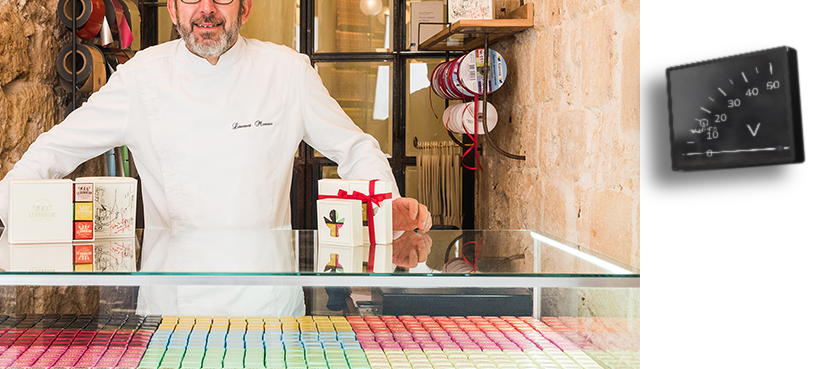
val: 0
